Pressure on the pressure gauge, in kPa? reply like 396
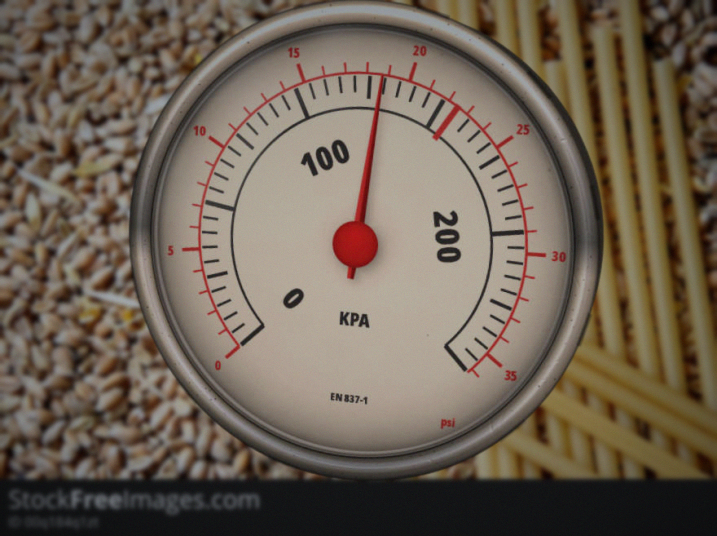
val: 130
